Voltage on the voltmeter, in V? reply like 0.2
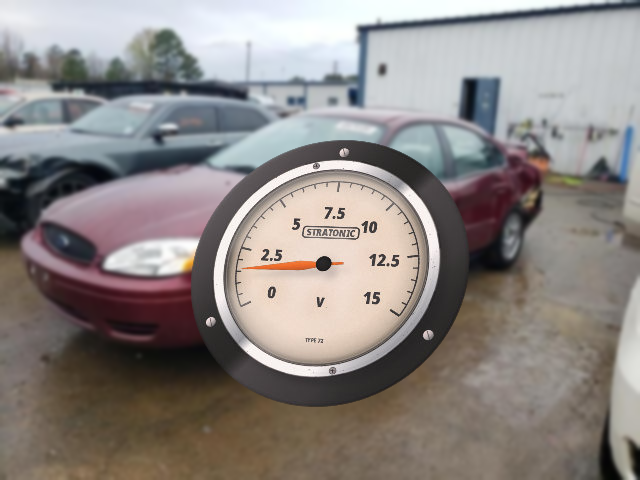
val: 1.5
